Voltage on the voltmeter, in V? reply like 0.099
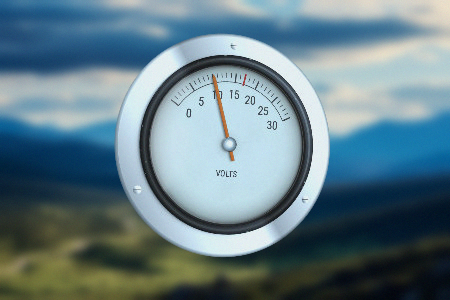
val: 10
